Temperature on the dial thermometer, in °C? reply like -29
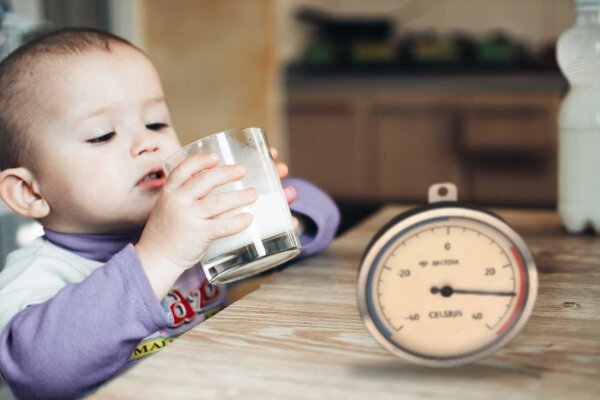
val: 28
